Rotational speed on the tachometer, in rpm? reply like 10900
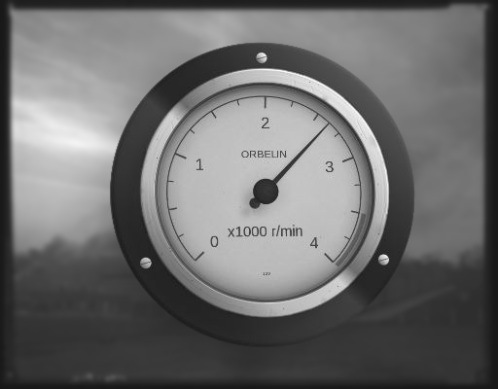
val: 2625
